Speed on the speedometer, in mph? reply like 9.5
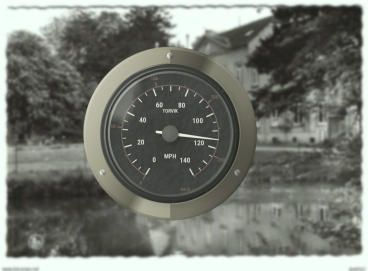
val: 115
